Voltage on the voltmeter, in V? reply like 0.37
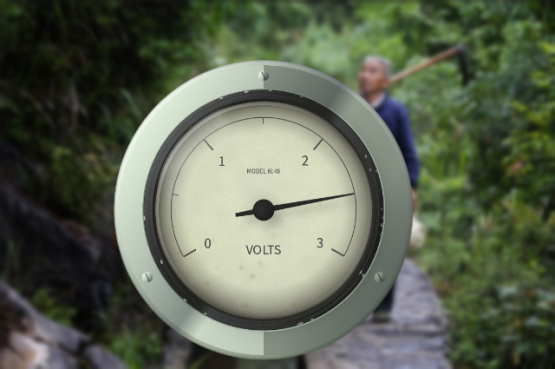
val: 2.5
